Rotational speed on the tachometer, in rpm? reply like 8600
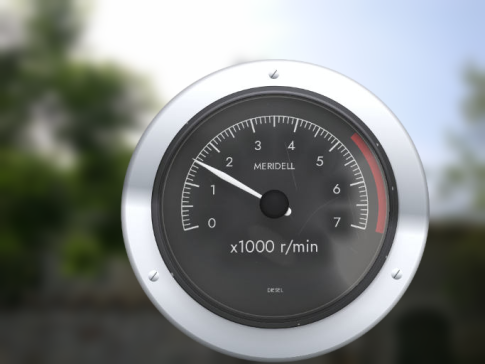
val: 1500
